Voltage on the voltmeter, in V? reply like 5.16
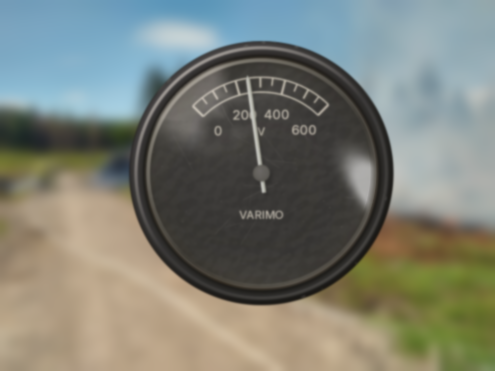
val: 250
